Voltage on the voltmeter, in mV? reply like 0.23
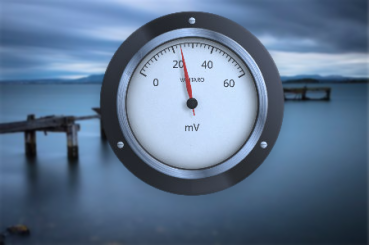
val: 24
